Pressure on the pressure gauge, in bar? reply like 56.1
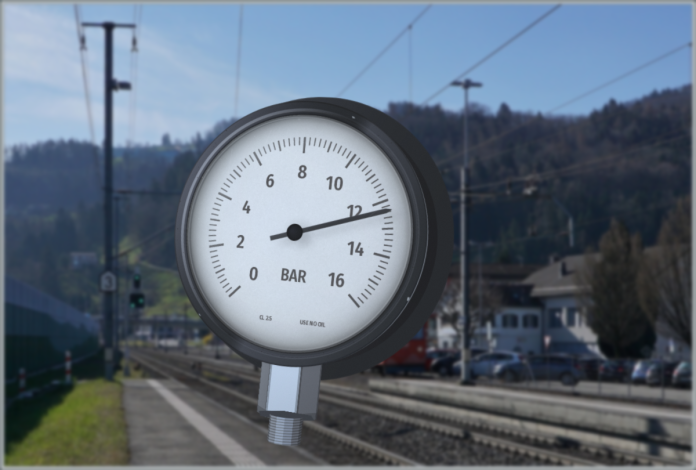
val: 12.4
